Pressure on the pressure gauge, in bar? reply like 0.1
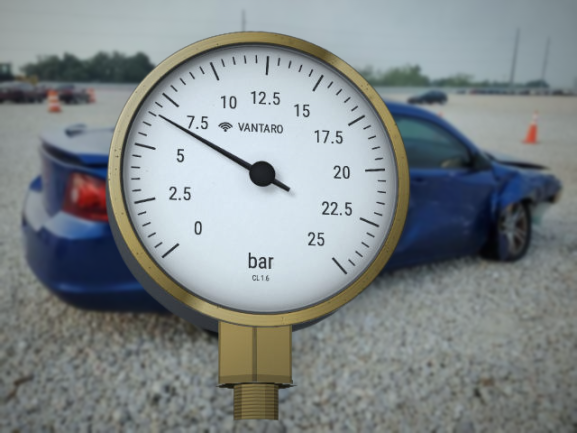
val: 6.5
